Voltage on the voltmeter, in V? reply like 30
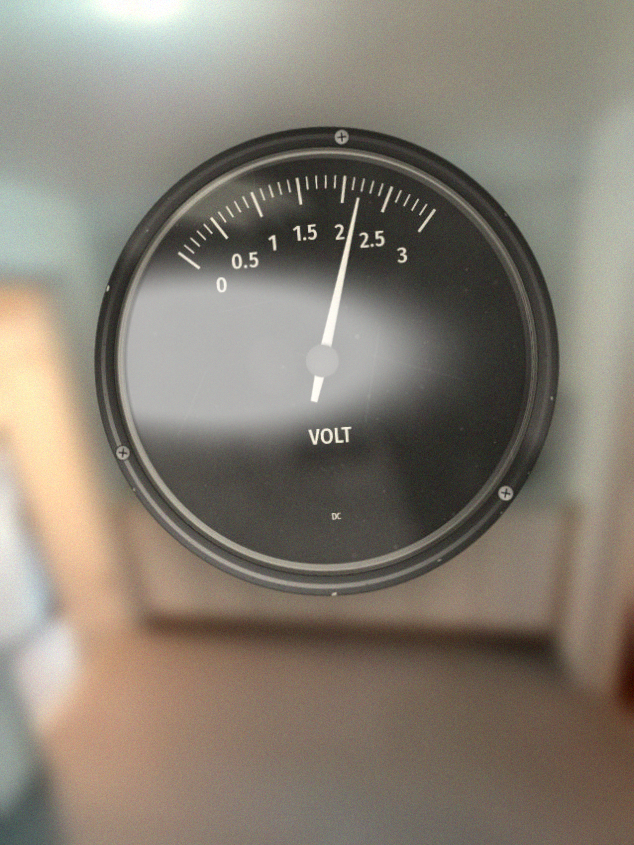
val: 2.2
